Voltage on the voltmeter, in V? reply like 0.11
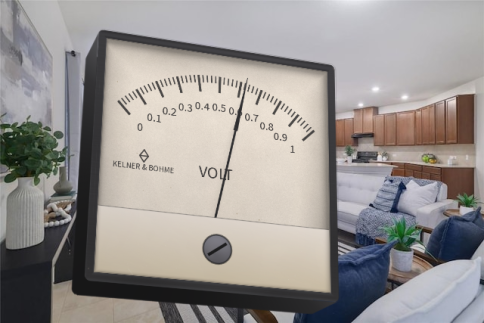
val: 0.62
